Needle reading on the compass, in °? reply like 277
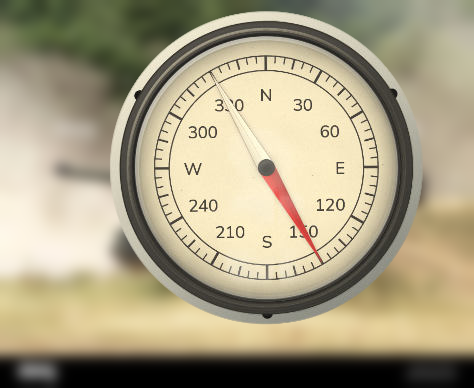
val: 150
